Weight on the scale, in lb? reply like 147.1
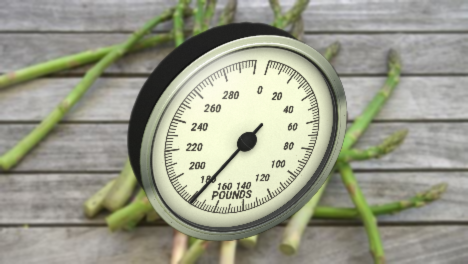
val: 180
